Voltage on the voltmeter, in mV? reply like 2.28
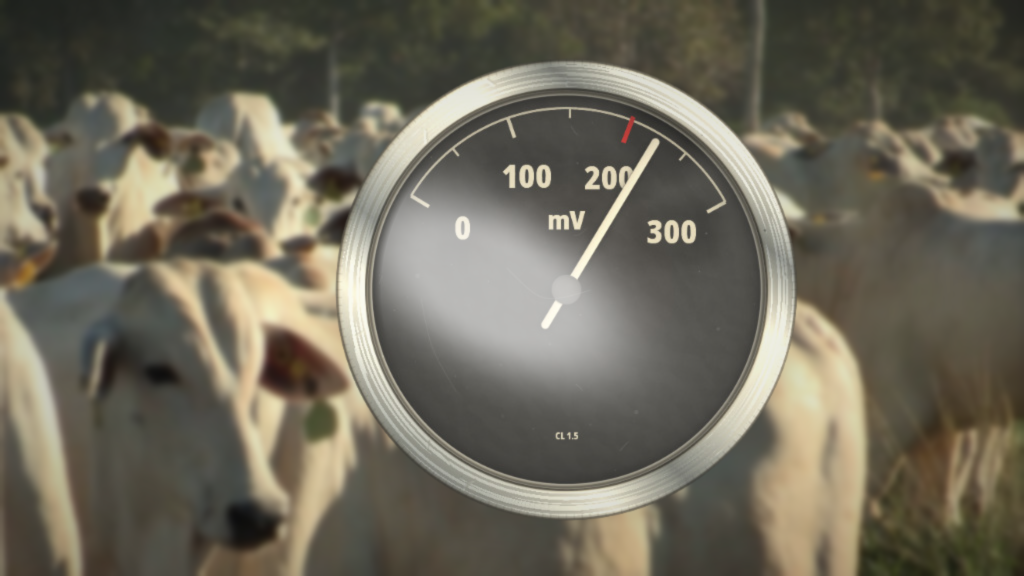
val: 225
